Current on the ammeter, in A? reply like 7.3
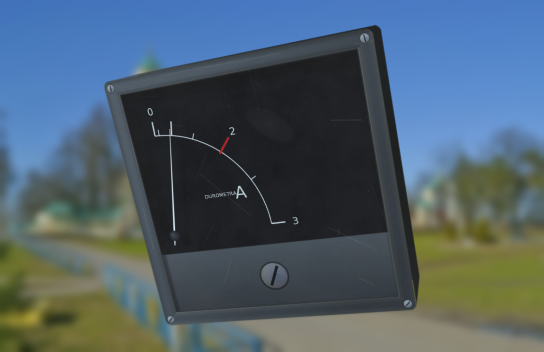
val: 1
